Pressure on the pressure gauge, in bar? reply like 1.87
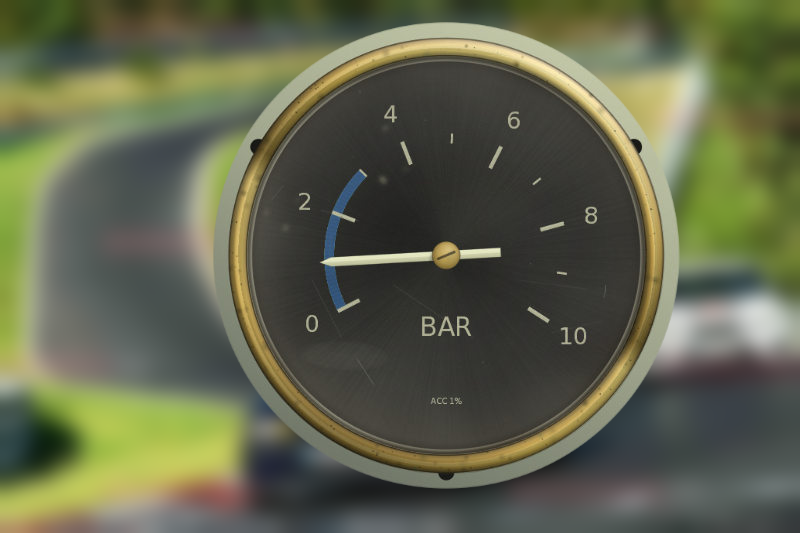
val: 1
